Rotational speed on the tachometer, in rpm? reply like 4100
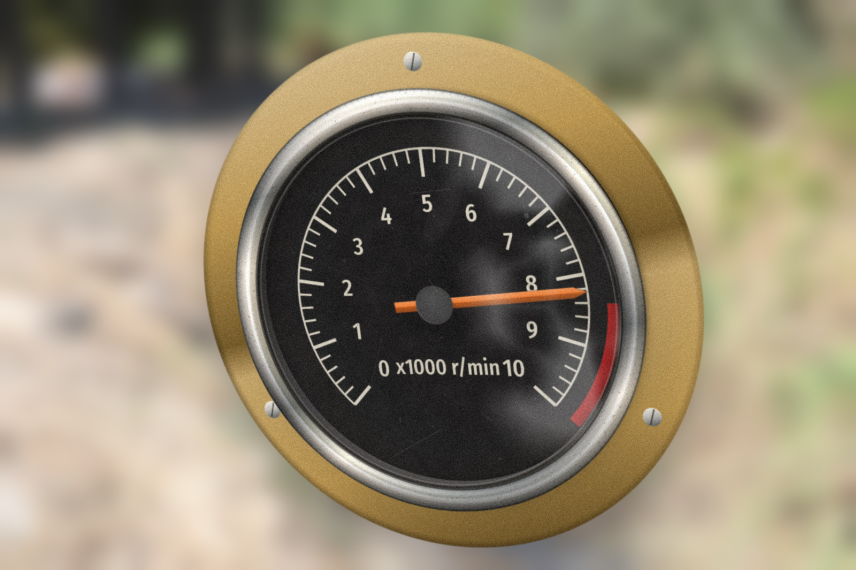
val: 8200
